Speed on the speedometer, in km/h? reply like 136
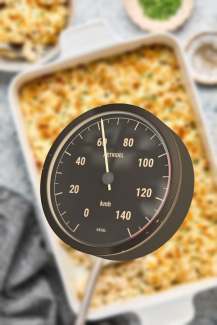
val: 62.5
